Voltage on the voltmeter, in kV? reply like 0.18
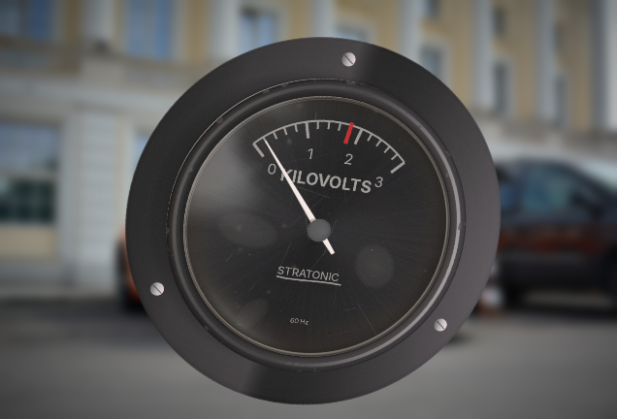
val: 0.2
